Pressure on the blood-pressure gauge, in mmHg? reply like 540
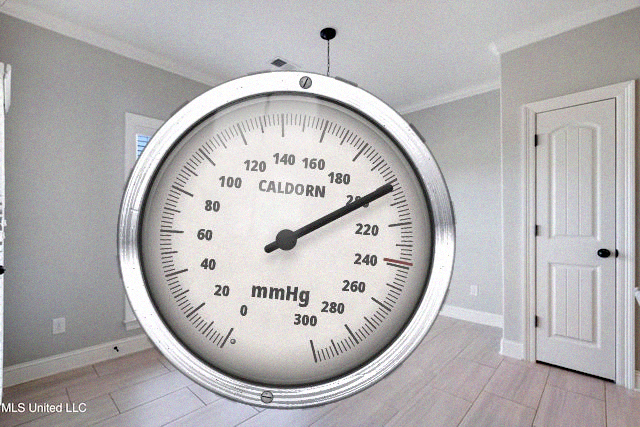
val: 202
